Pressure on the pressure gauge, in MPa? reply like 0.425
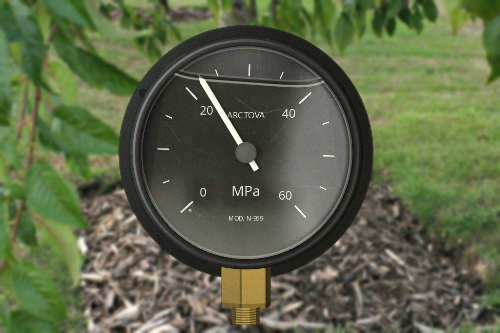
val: 22.5
